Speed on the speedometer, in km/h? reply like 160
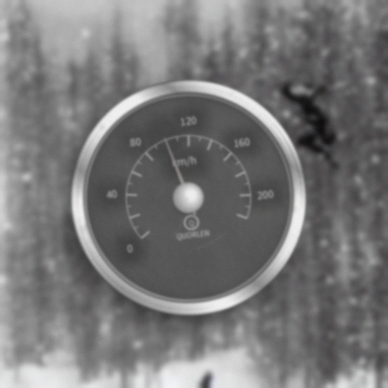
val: 100
